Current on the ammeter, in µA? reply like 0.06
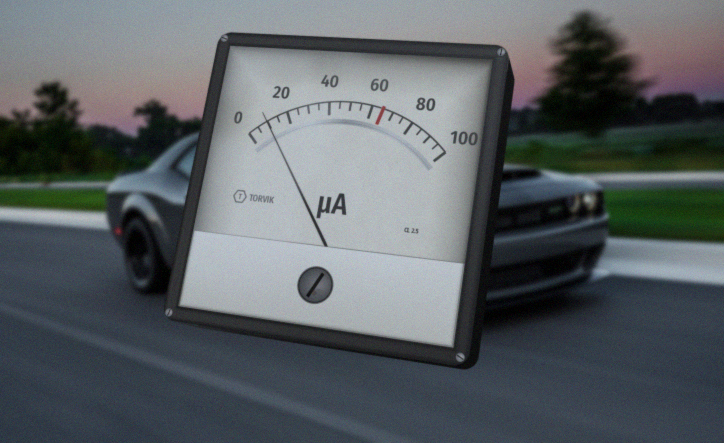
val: 10
